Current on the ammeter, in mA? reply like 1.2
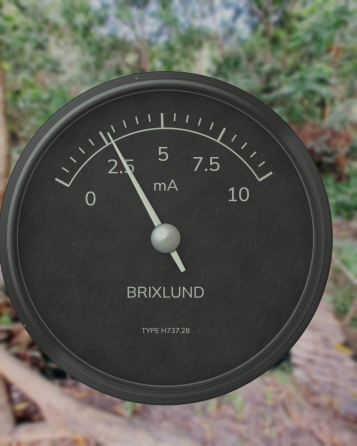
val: 2.75
